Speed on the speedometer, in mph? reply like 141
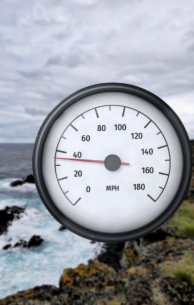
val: 35
